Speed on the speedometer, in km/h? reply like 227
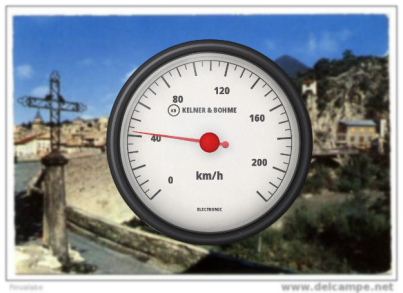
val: 42.5
